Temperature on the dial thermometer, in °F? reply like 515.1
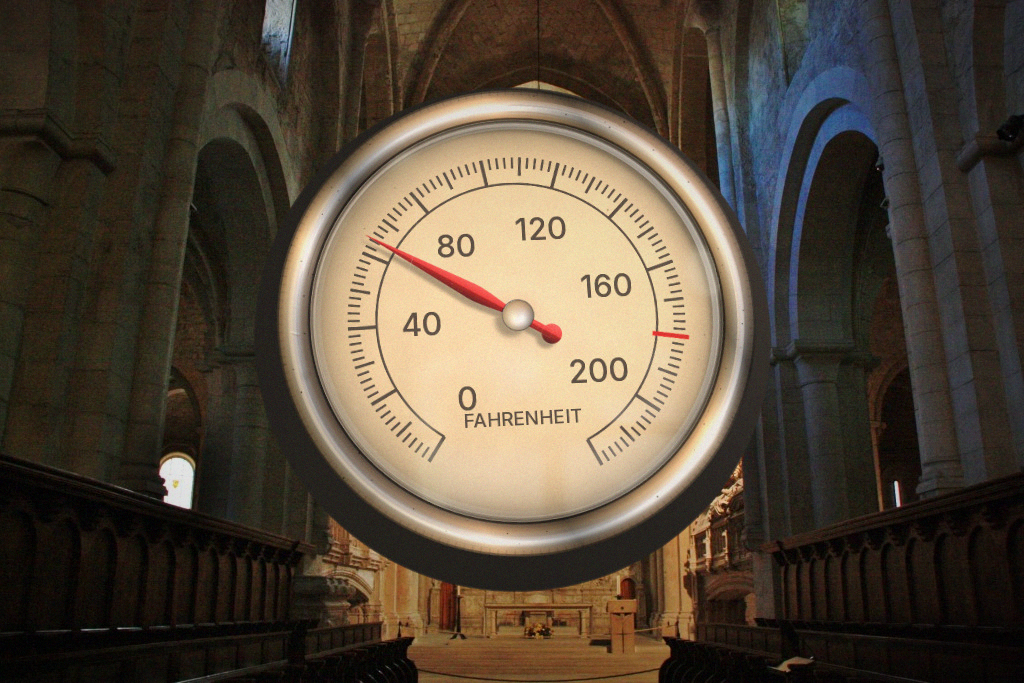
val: 64
